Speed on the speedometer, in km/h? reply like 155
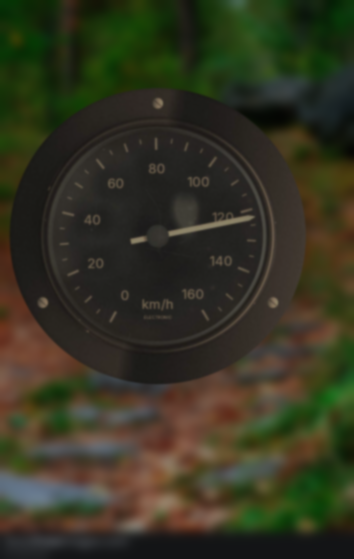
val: 122.5
